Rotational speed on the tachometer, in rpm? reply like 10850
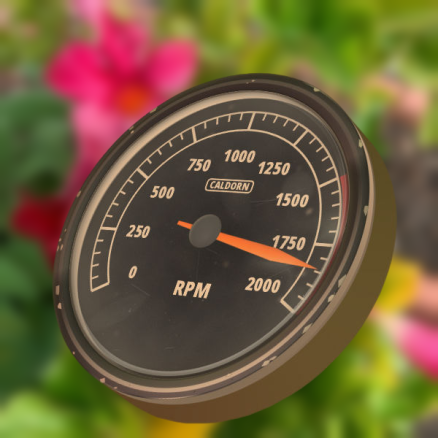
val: 1850
